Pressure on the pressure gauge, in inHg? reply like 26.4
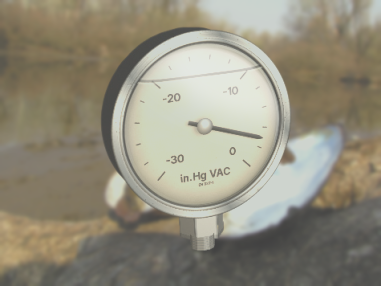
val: -3
